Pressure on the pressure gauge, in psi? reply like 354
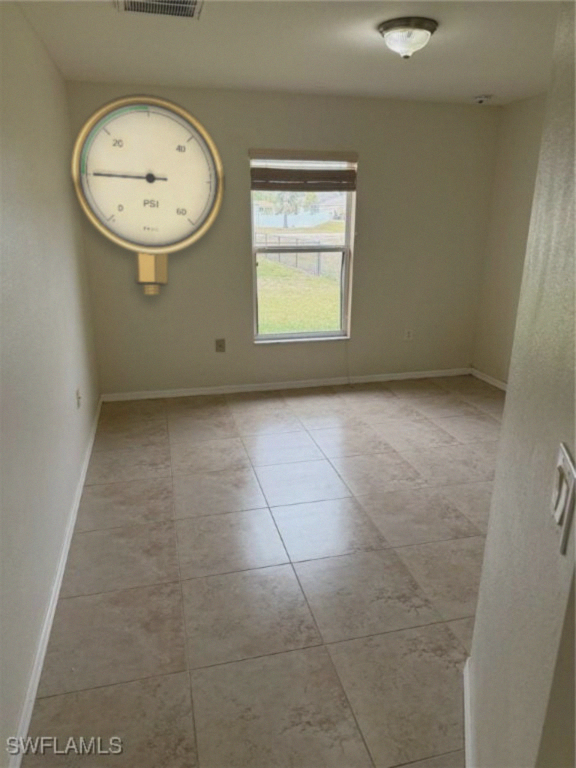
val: 10
